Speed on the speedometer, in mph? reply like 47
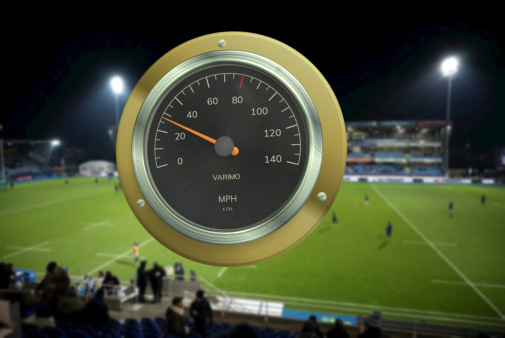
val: 27.5
